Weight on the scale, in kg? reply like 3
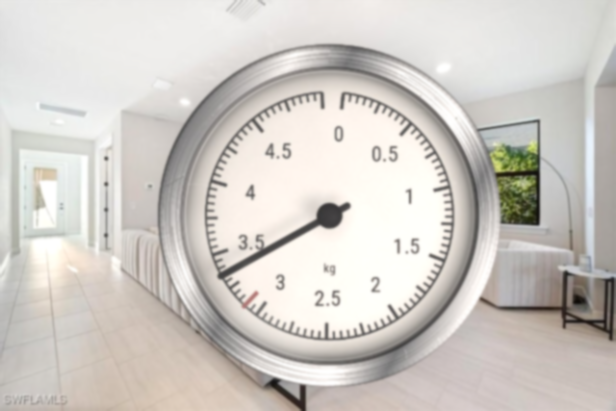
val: 3.35
